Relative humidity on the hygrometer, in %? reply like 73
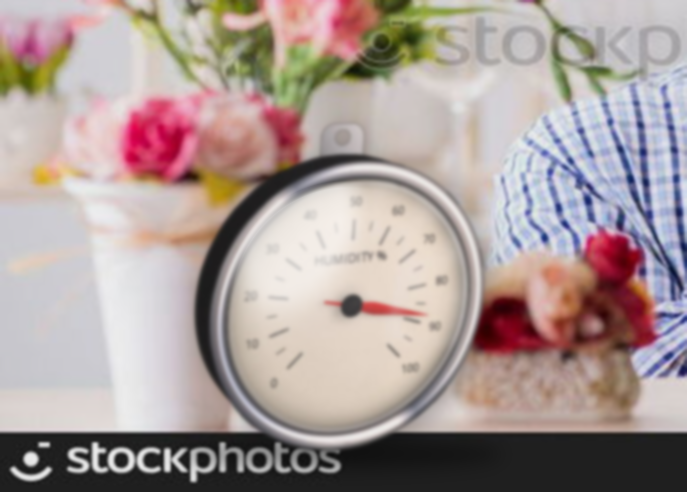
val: 87.5
